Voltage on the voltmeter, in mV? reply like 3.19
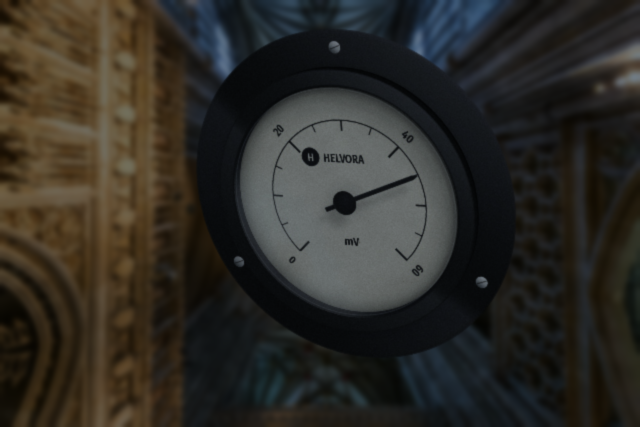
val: 45
